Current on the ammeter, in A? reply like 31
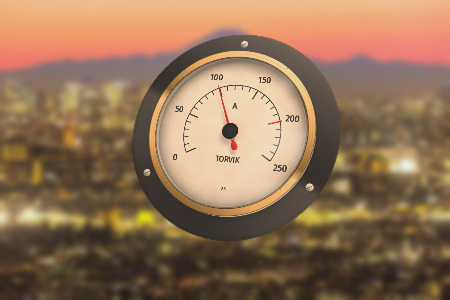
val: 100
